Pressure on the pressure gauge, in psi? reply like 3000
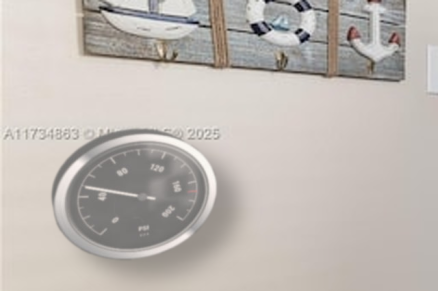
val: 50
